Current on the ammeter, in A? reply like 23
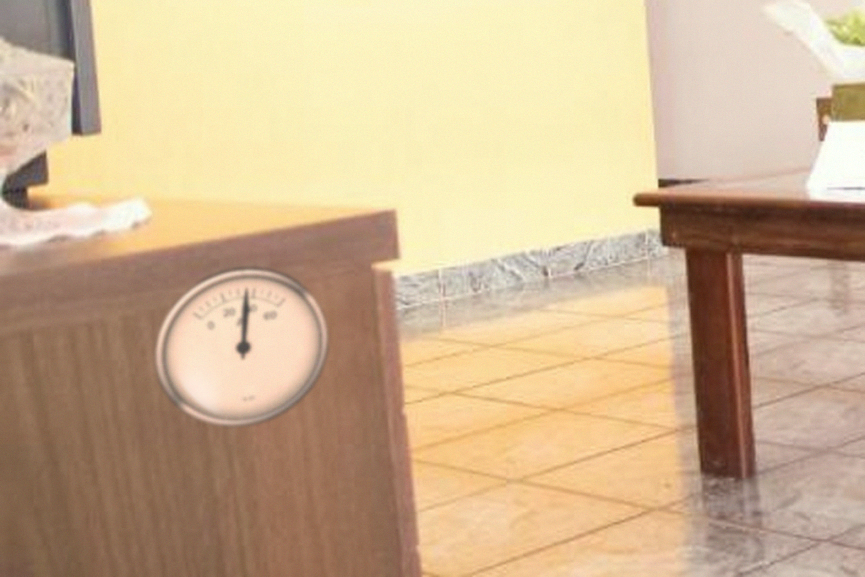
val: 35
